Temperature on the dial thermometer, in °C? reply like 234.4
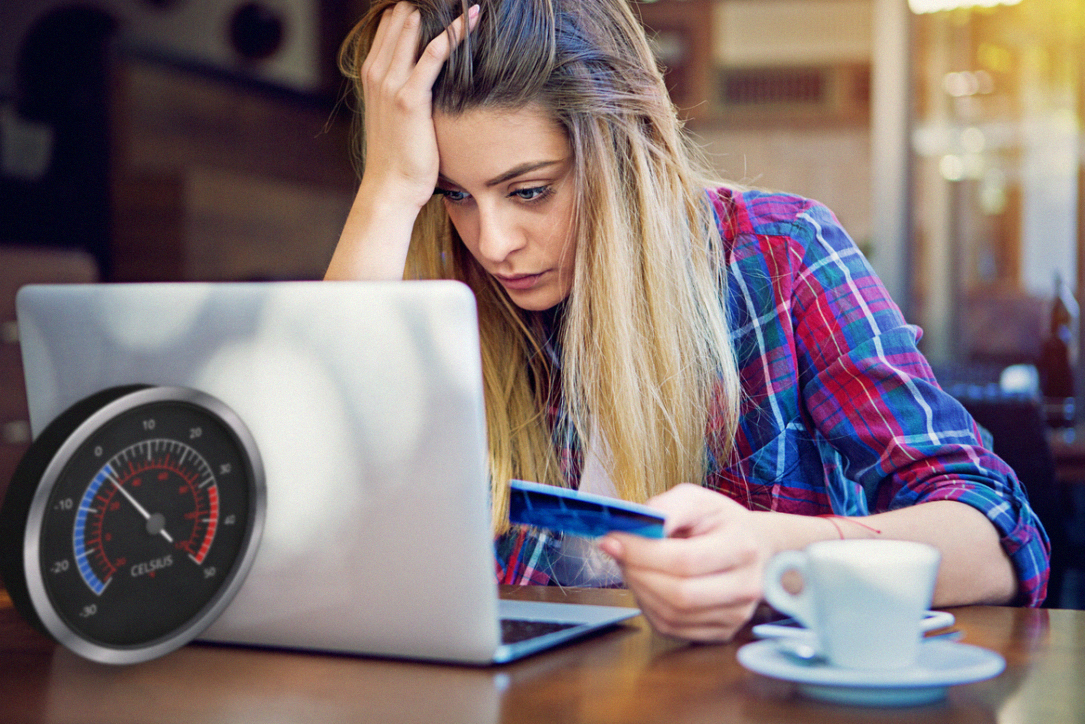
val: -2
